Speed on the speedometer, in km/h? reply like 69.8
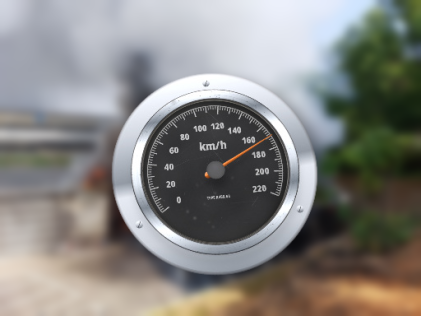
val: 170
